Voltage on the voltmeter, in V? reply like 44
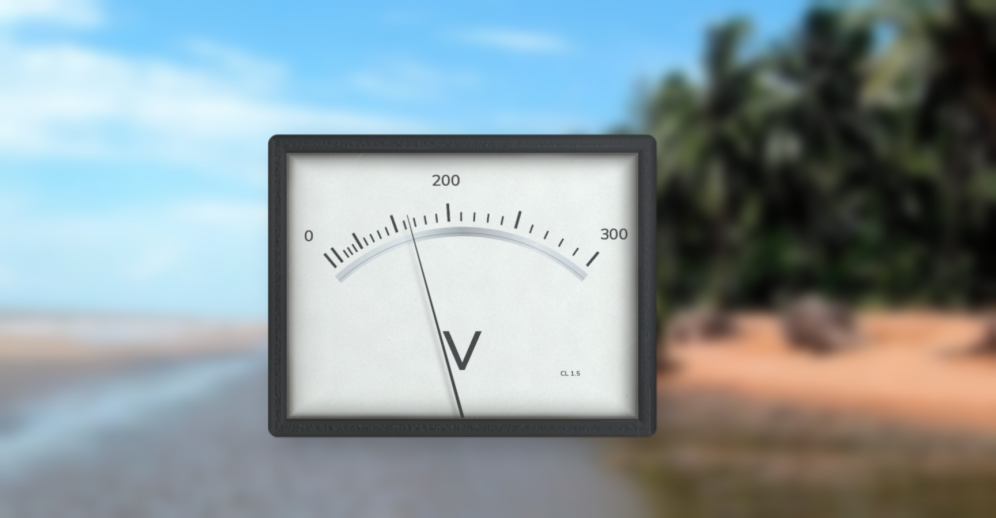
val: 165
